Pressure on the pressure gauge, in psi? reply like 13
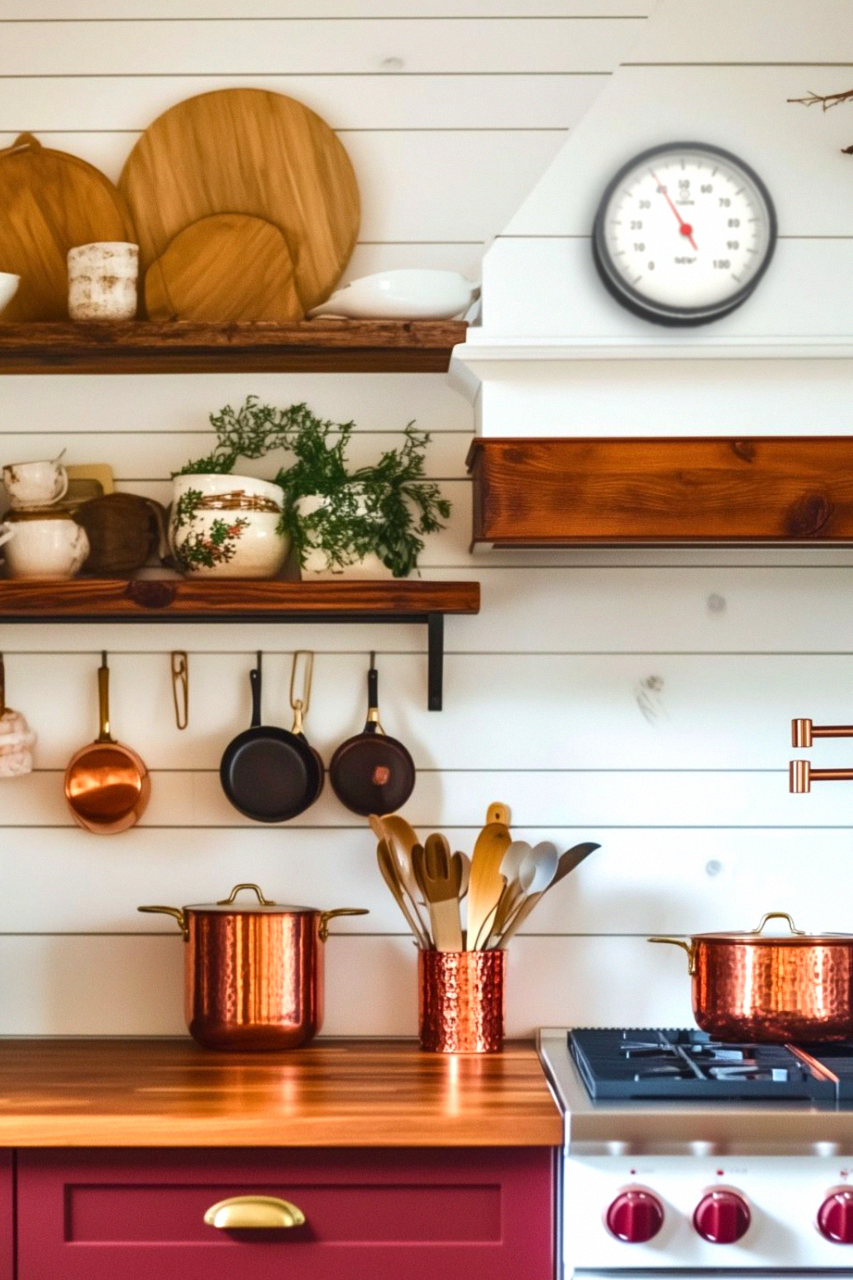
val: 40
